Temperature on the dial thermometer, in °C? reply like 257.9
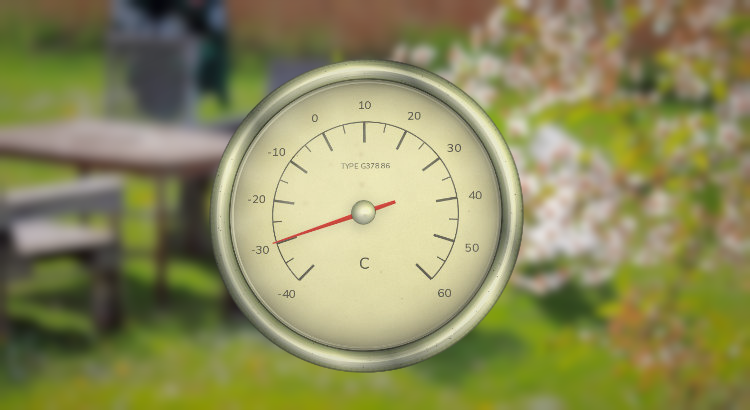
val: -30
